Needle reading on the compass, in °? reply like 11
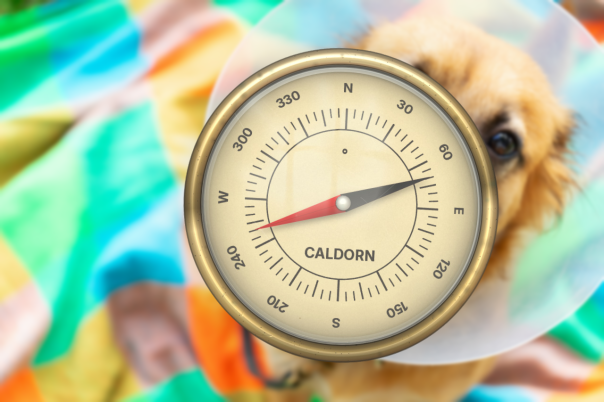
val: 250
